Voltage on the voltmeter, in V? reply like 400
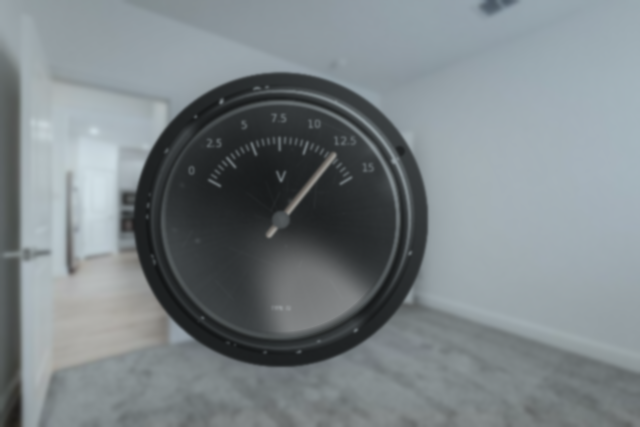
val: 12.5
